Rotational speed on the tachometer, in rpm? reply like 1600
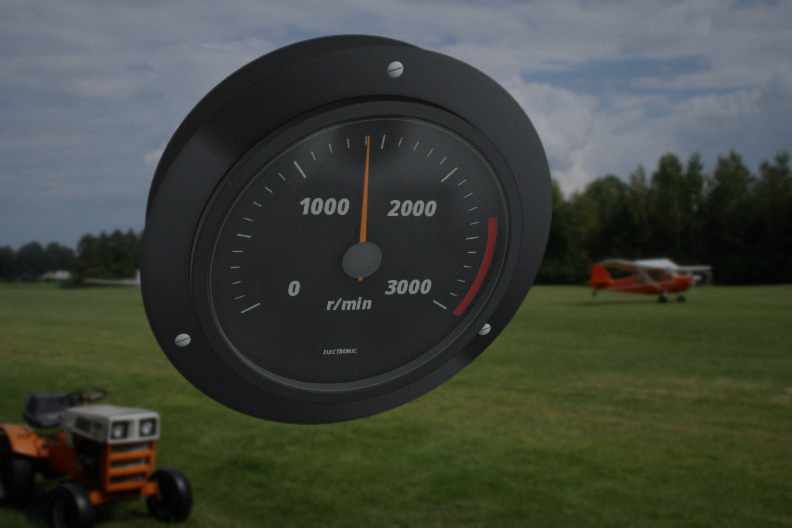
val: 1400
